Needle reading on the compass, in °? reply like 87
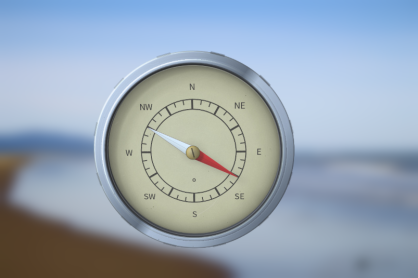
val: 120
